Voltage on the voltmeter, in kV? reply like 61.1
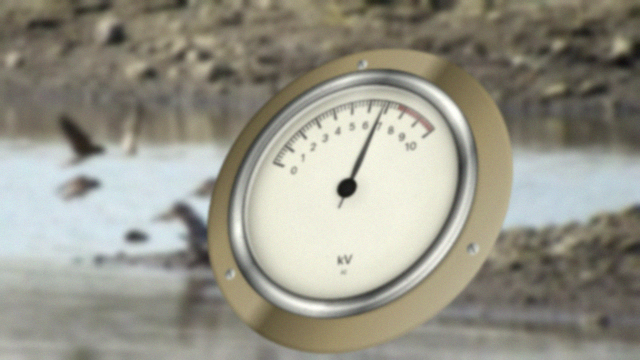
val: 7
